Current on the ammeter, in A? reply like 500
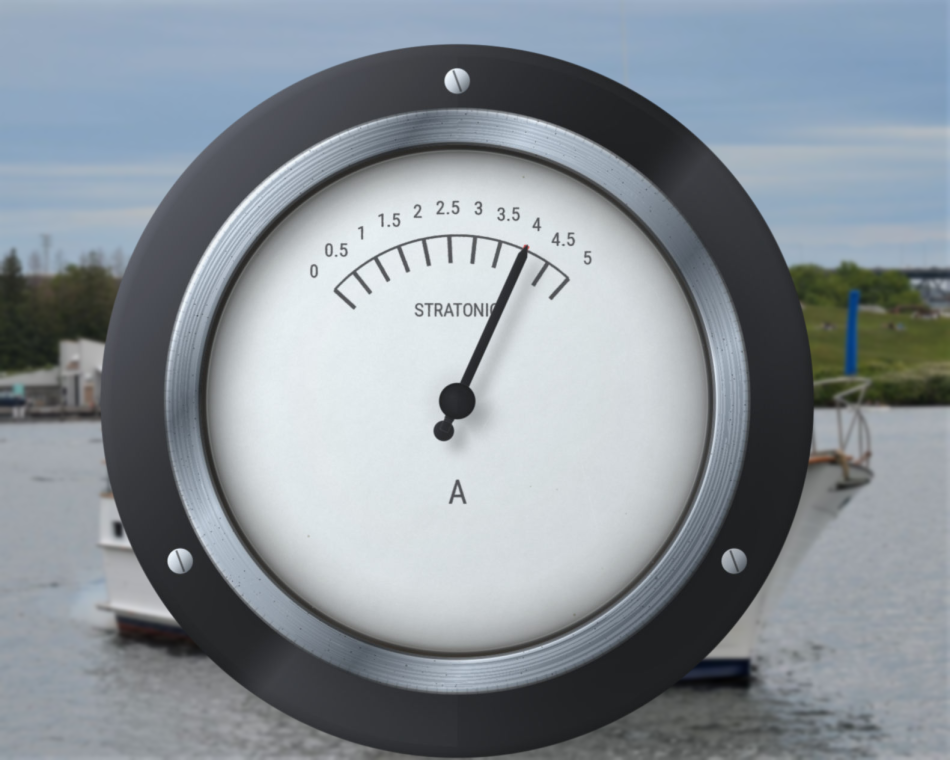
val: 4
